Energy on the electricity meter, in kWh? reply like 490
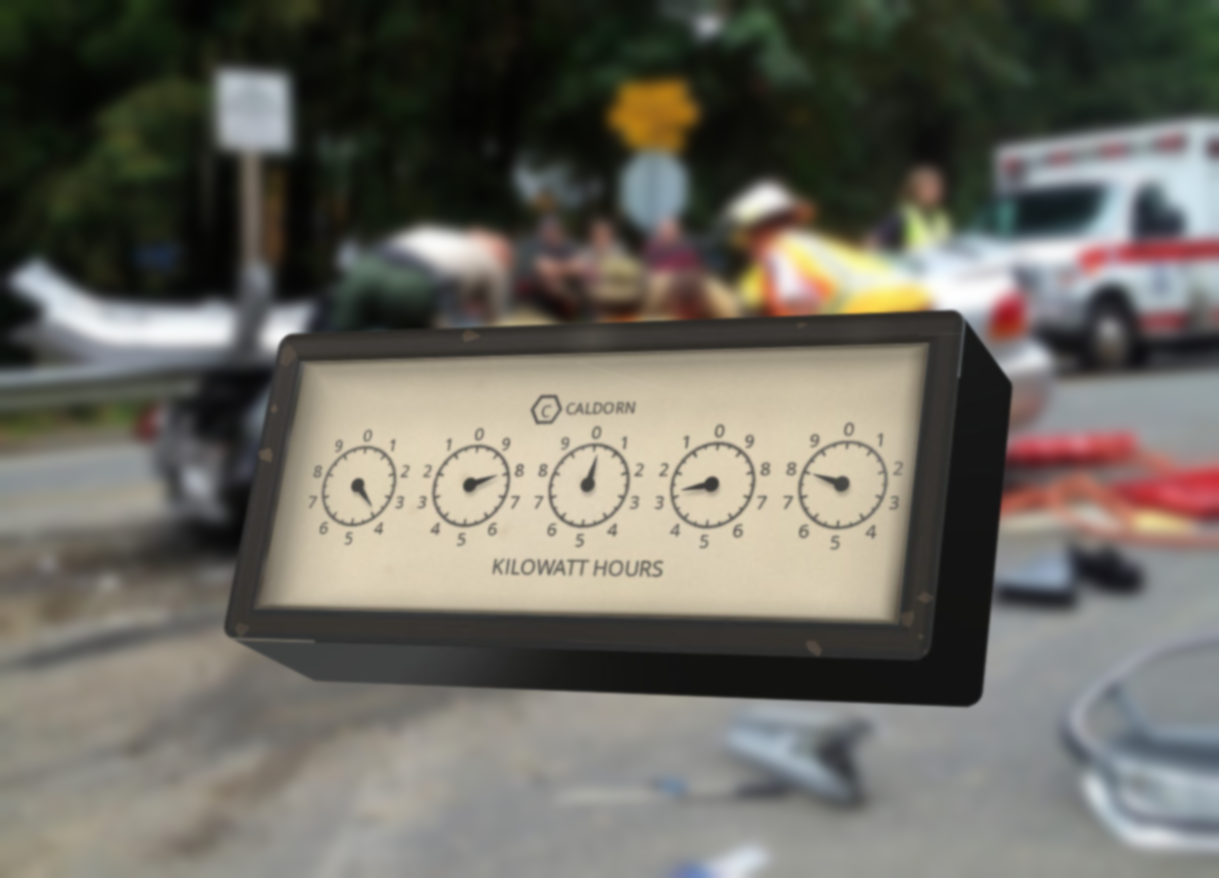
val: 38028
